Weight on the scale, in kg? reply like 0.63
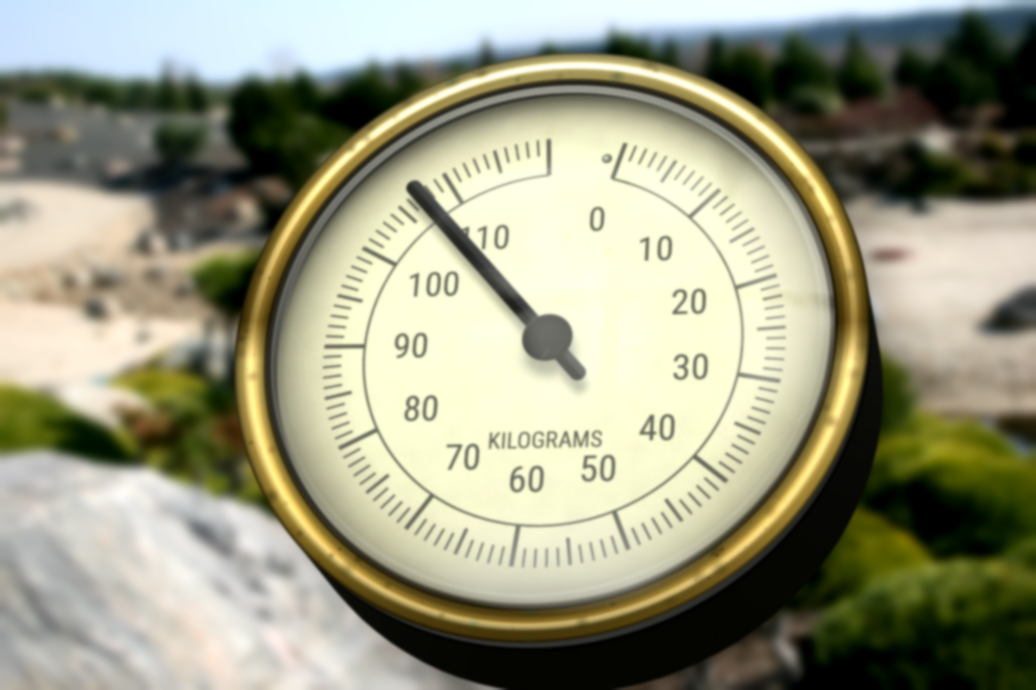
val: 107
